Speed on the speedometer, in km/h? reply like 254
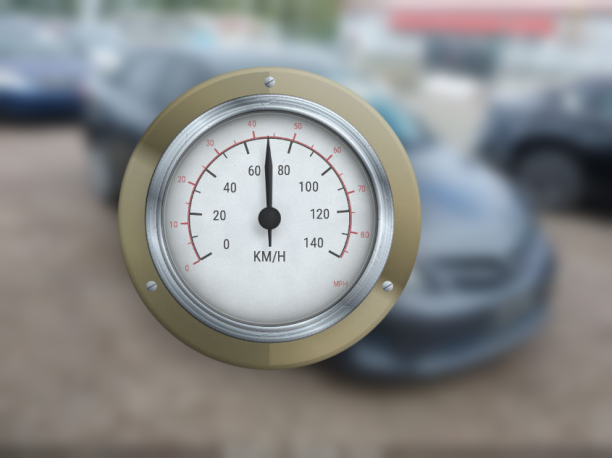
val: 70
